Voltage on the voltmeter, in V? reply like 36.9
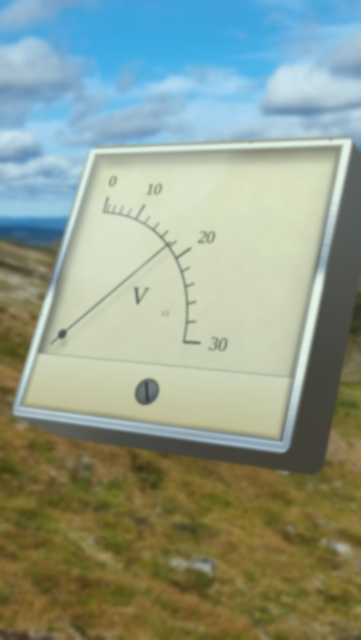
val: 18
